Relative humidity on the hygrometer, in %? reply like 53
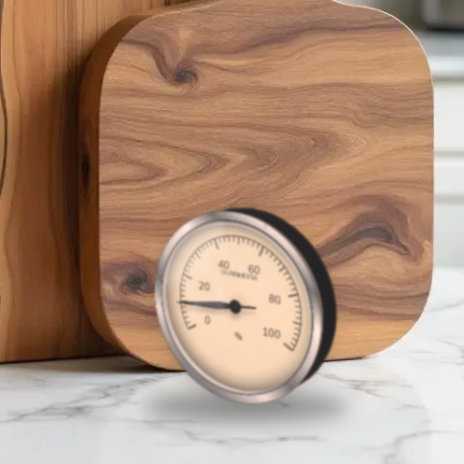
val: 10
